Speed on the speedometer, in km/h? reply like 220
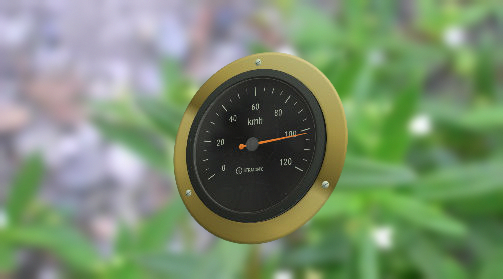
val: 102.5
